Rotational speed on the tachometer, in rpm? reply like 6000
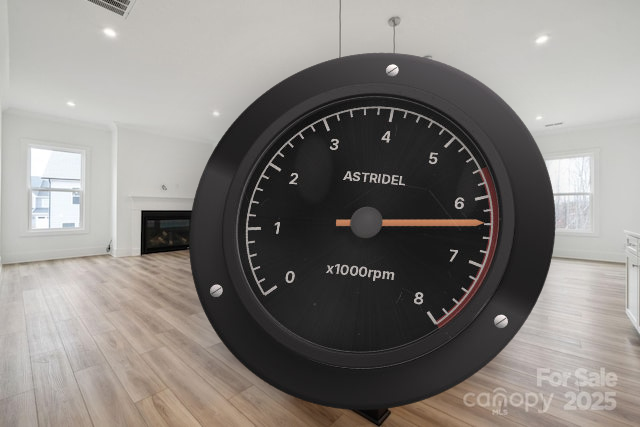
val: 6400
